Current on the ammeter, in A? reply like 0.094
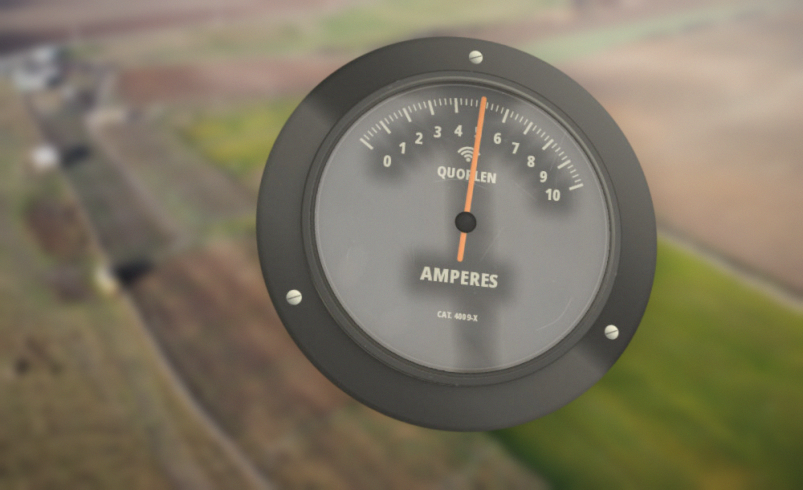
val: 5
